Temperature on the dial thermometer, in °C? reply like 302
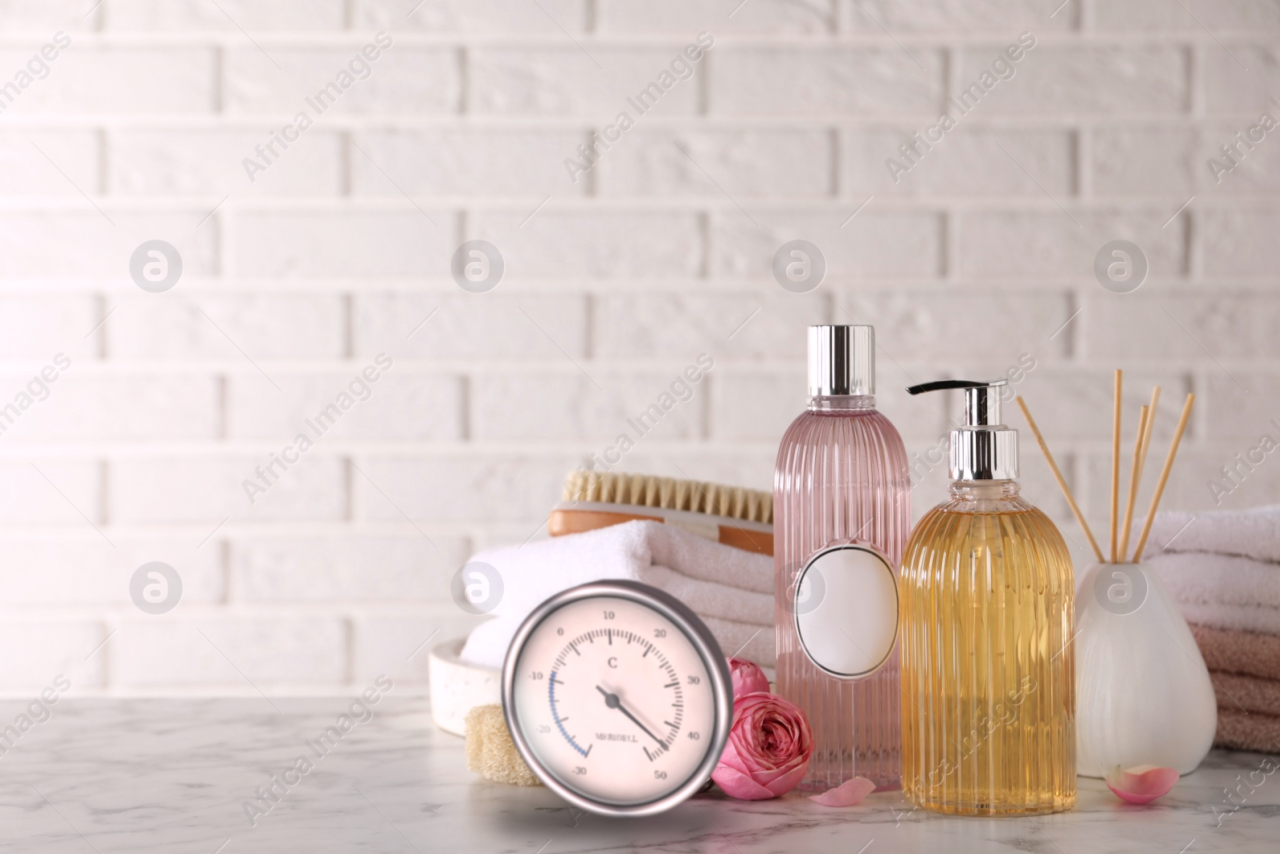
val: 45
